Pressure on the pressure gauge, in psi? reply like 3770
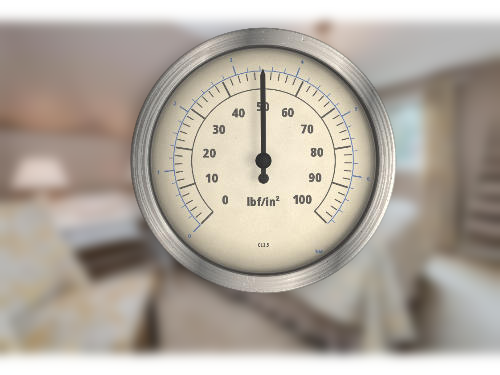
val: 50
